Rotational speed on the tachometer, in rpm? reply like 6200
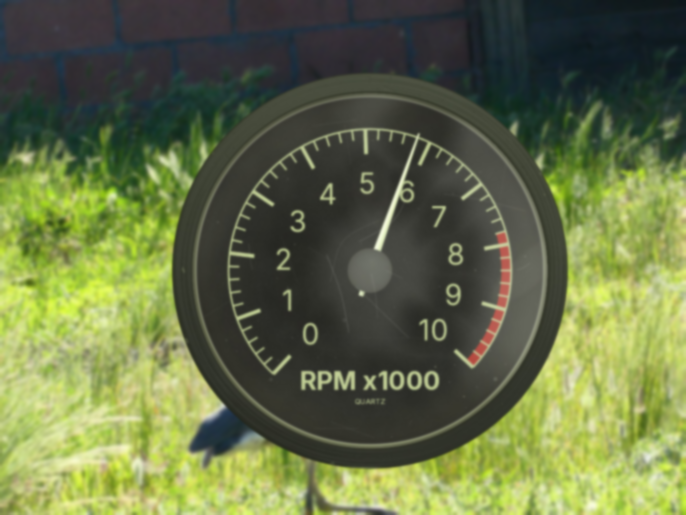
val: 5800
